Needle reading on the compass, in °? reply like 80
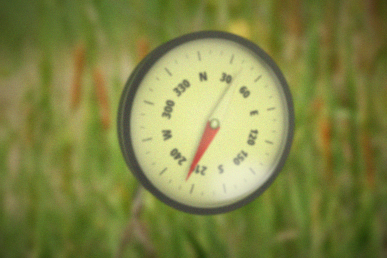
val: 220
